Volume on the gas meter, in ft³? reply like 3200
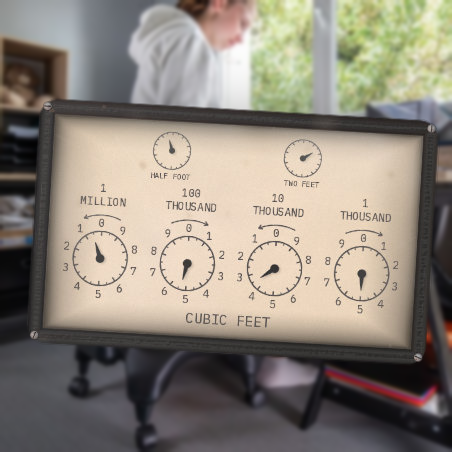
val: 53500
